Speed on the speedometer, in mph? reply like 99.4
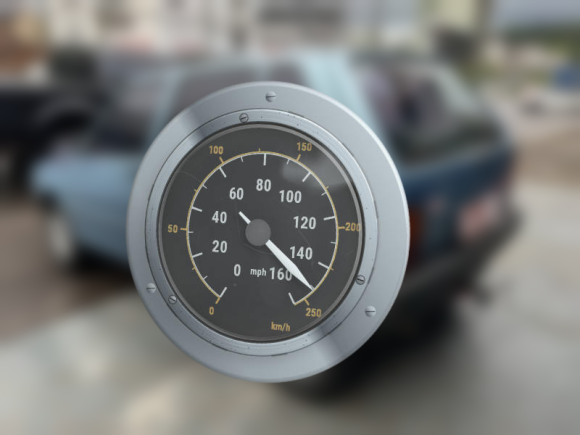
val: 150
